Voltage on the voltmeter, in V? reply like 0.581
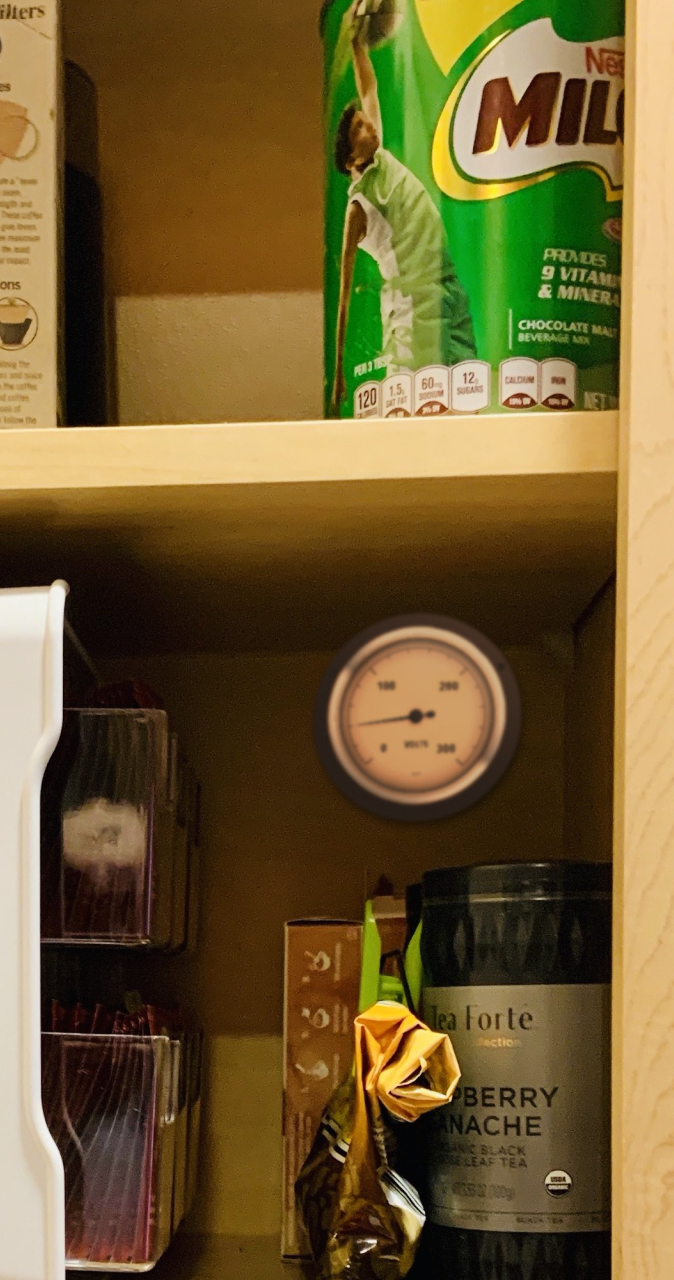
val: 40
